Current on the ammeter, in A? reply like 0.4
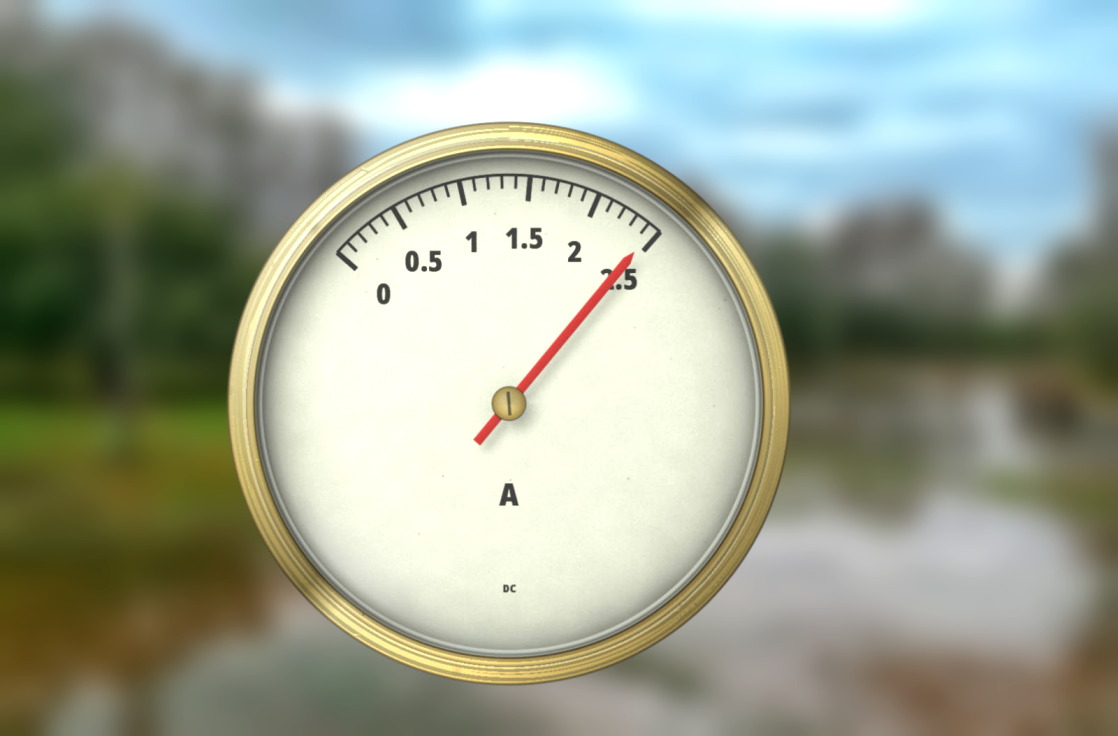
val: 2.45
